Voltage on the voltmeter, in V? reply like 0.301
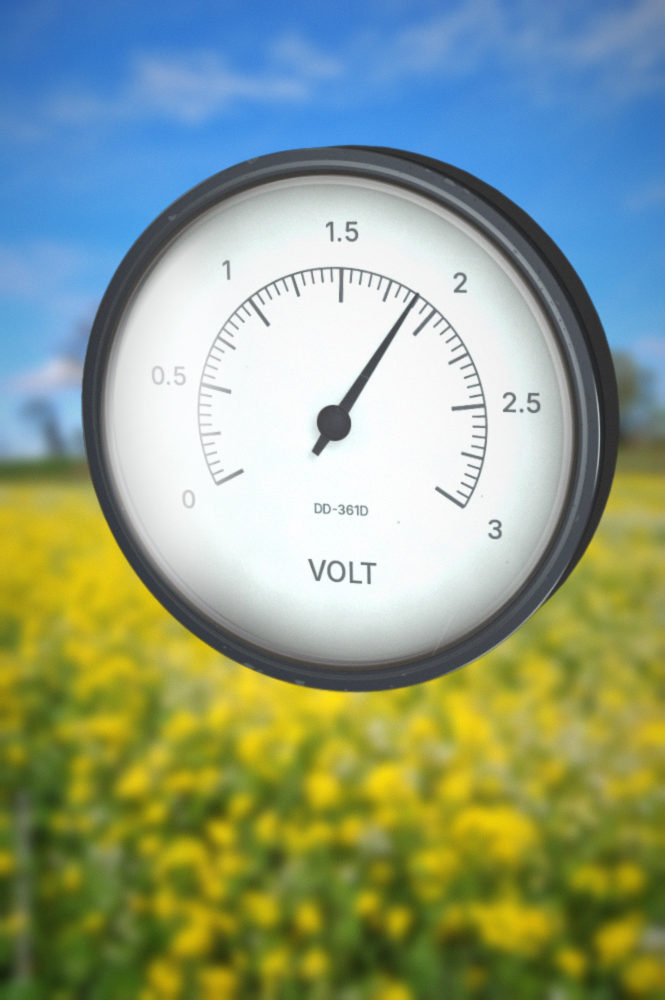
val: 1.9
